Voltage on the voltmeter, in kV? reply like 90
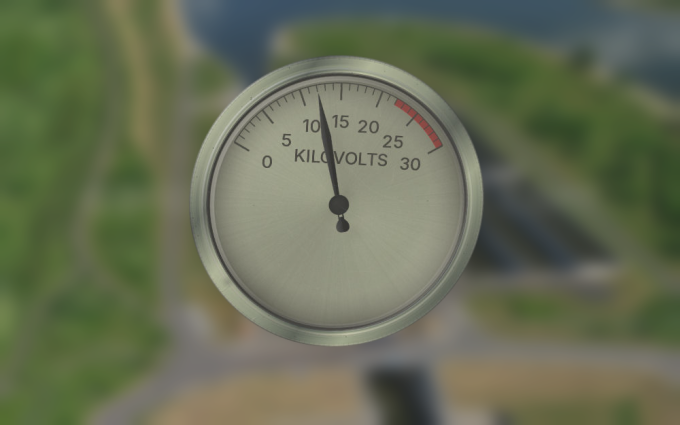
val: 12
